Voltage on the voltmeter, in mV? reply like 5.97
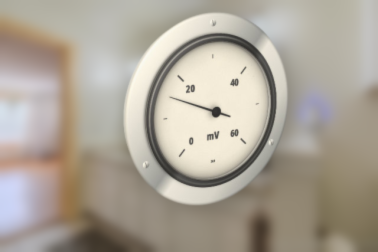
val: 15
